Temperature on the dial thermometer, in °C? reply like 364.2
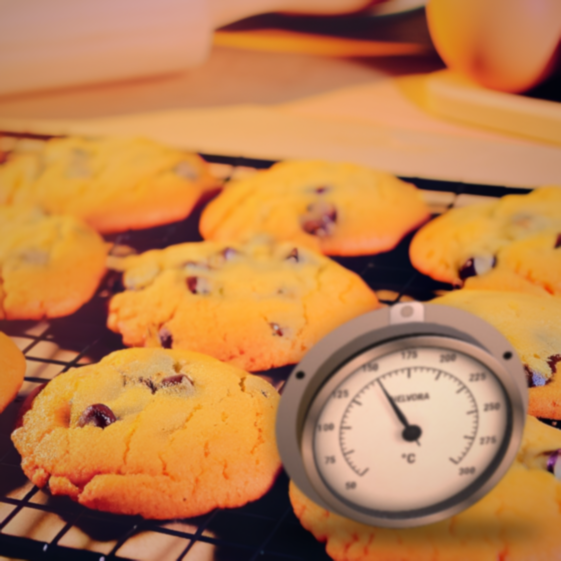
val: 150
